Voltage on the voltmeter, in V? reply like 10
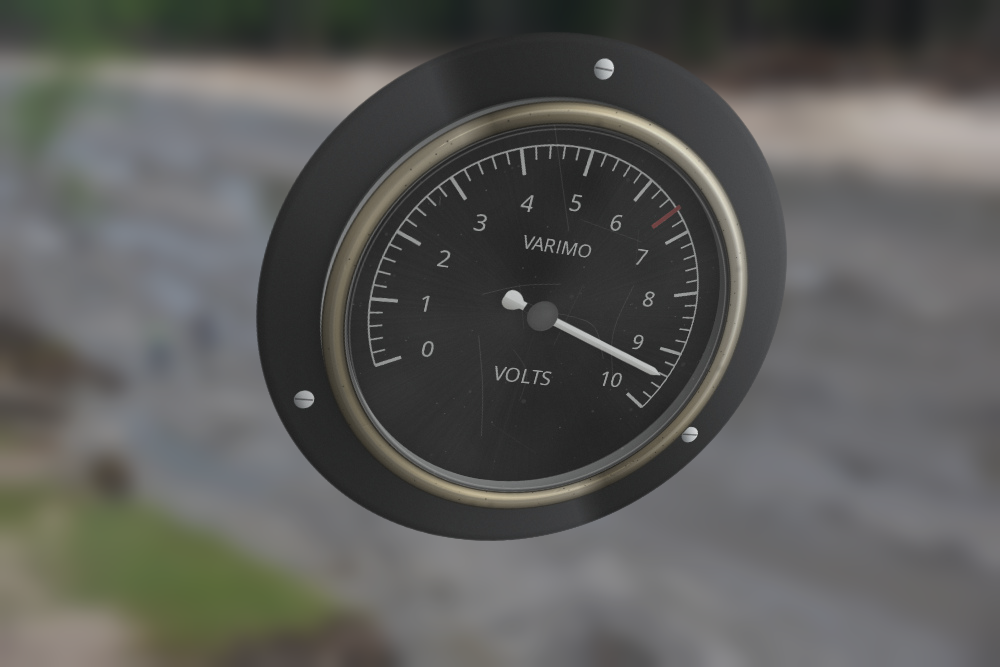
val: 9.4
